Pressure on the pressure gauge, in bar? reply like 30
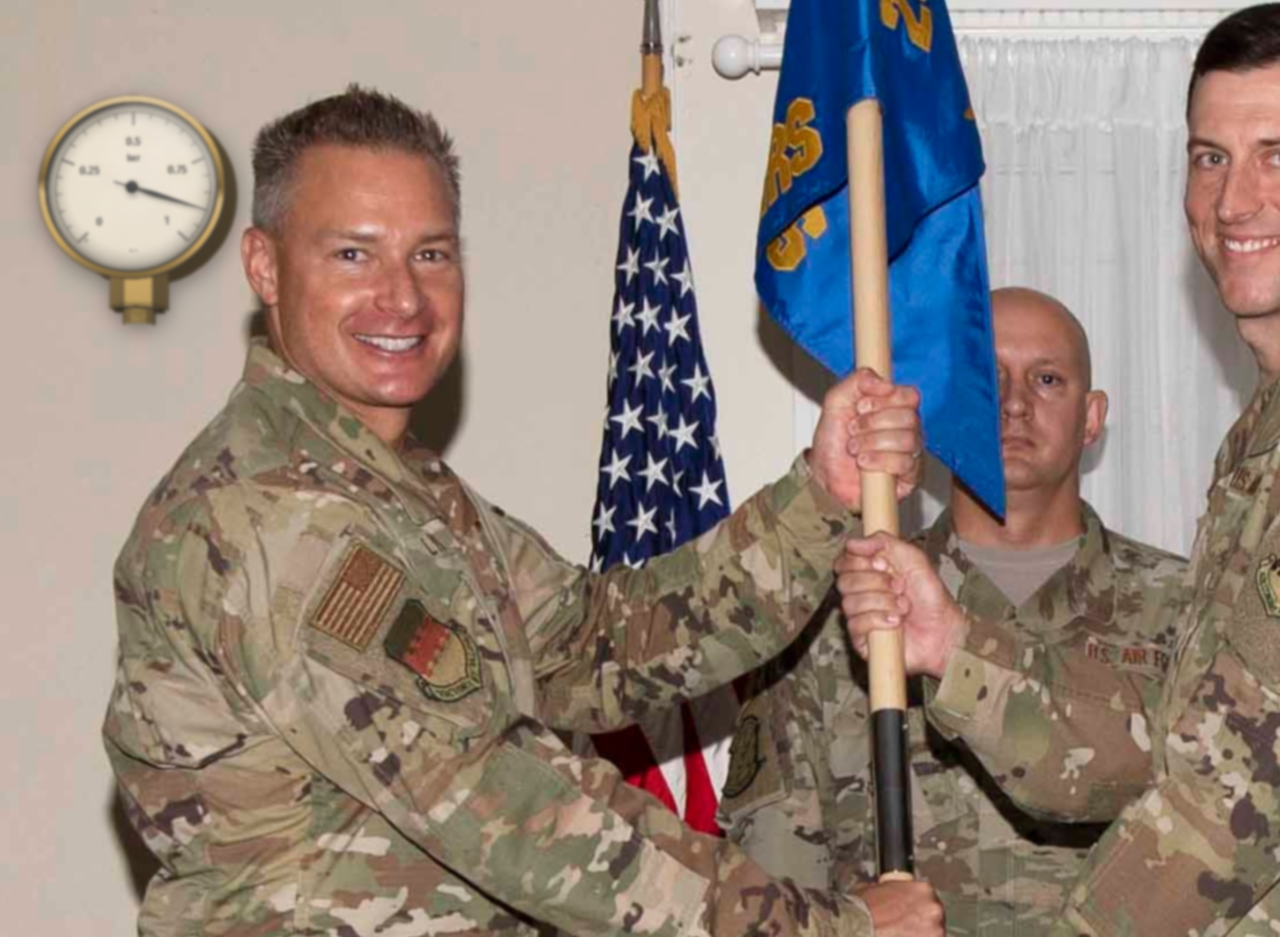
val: 0.9
